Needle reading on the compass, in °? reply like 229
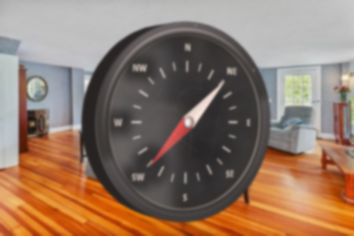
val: 225
